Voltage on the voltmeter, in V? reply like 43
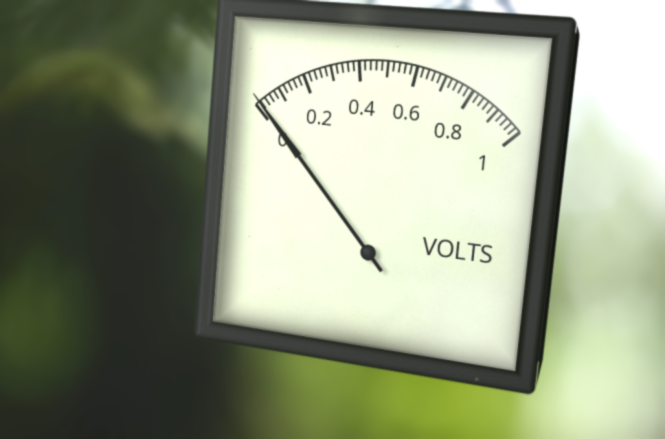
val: 0.02
